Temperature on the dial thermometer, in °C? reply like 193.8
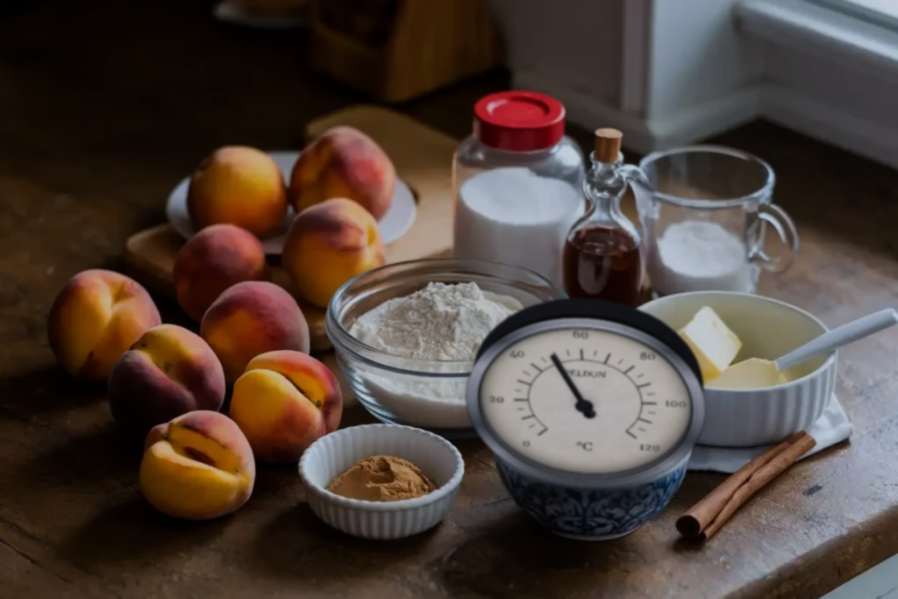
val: 50
